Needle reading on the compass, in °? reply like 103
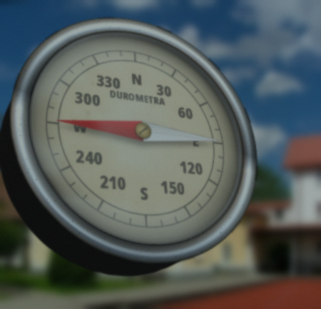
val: 270
